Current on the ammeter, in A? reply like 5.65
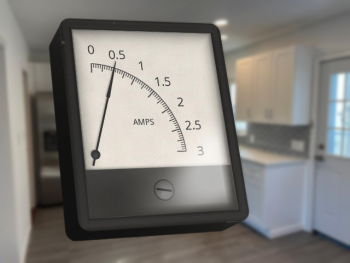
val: 0.5
